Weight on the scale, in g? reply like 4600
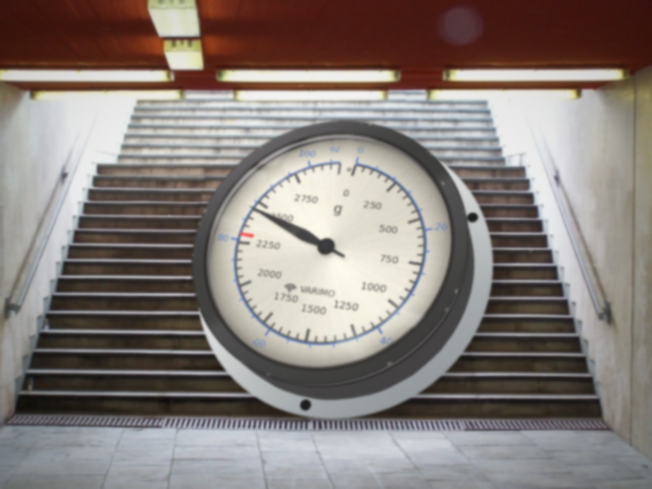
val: 2450
